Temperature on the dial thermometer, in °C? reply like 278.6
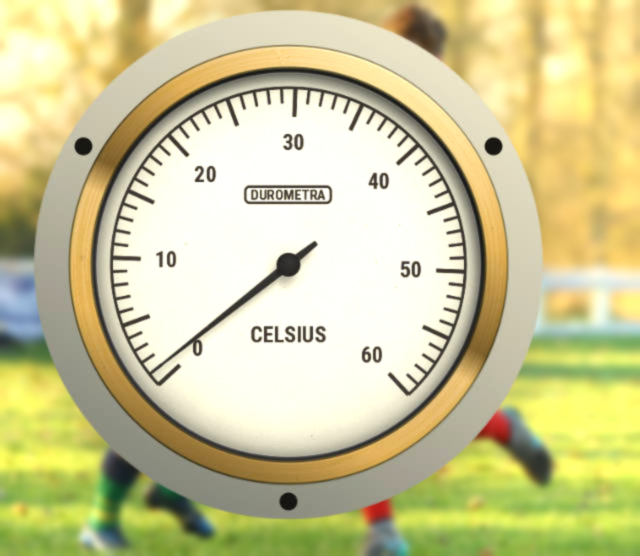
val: 1
